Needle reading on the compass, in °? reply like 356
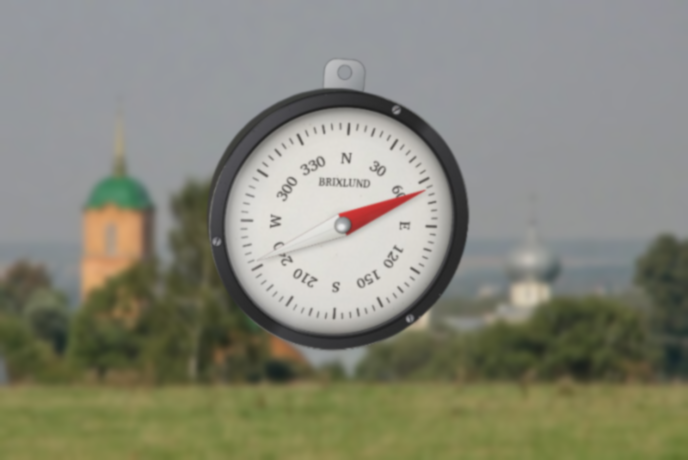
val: 65
